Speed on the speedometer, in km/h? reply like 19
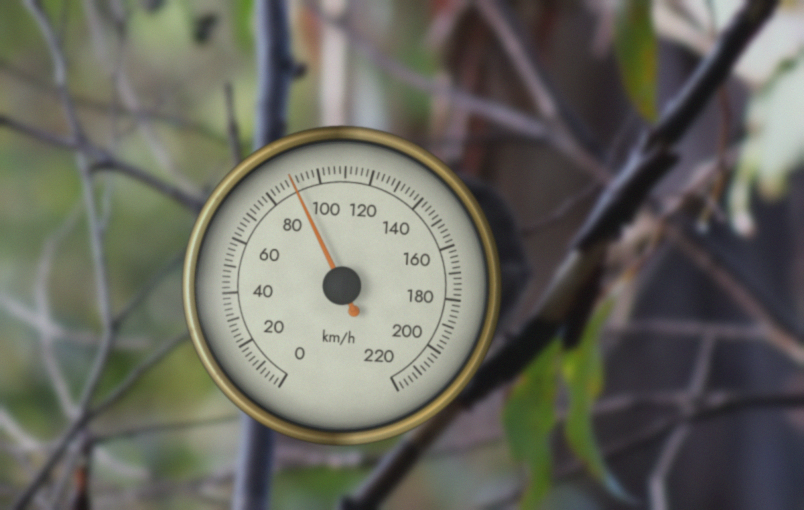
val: 90
